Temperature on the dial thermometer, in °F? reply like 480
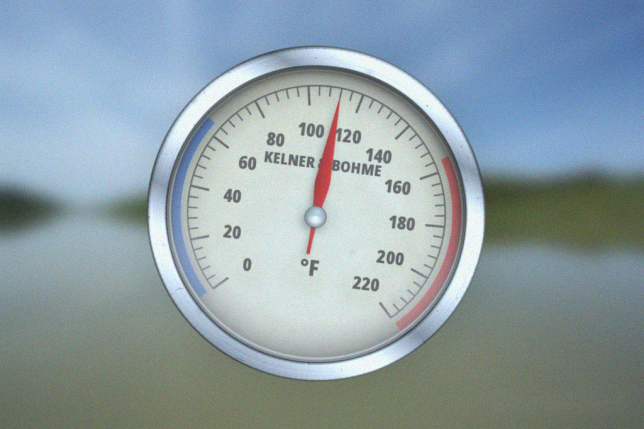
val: 112
